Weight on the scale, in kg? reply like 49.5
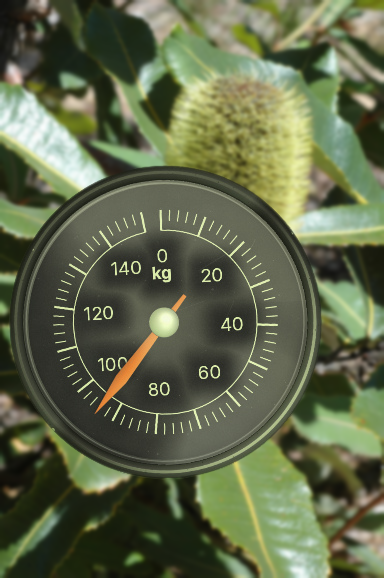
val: 94
